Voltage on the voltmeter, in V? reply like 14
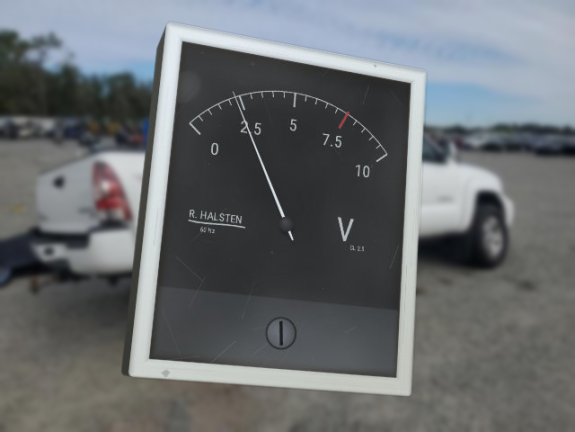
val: 2.25
